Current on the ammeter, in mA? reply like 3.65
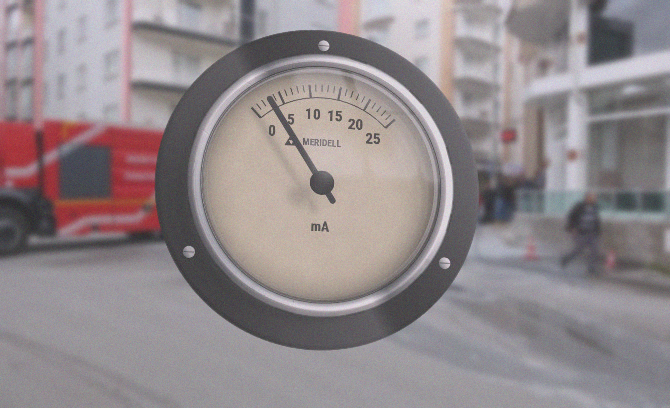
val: 3
